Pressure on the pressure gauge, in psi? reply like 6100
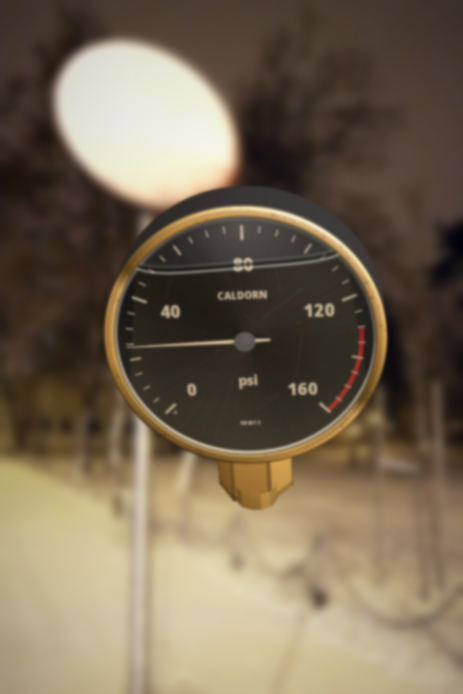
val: 25
